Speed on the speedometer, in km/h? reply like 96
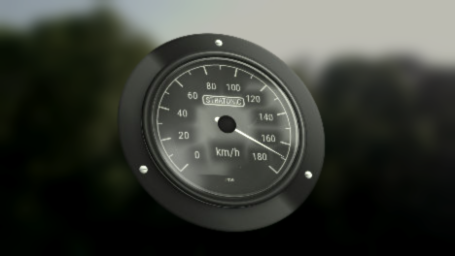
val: 170
